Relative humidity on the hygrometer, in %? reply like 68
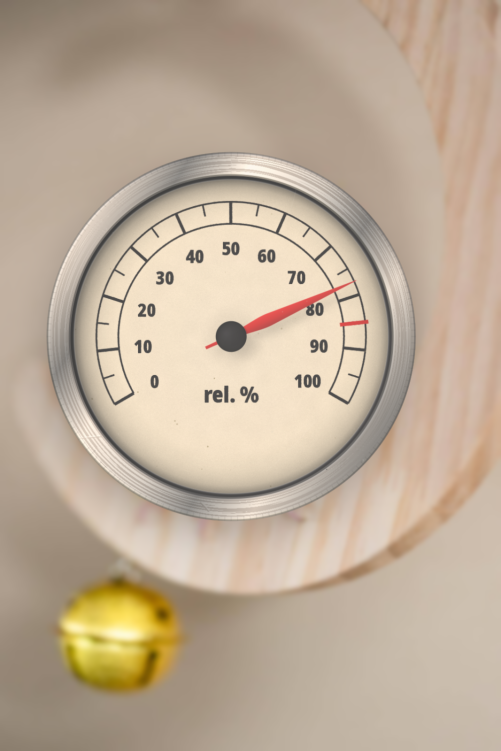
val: 77.5
